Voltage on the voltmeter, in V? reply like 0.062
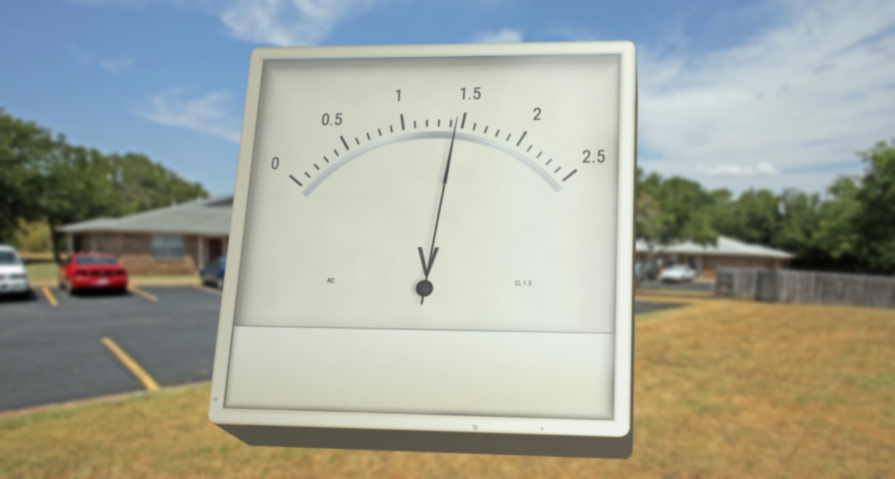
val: 1.45
